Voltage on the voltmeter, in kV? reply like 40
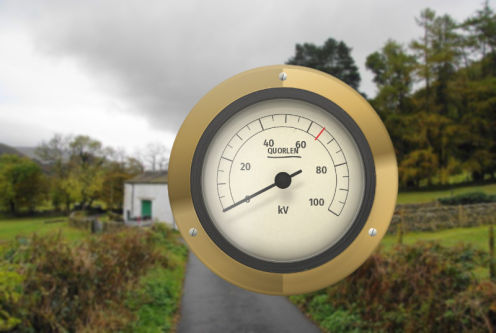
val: 0
